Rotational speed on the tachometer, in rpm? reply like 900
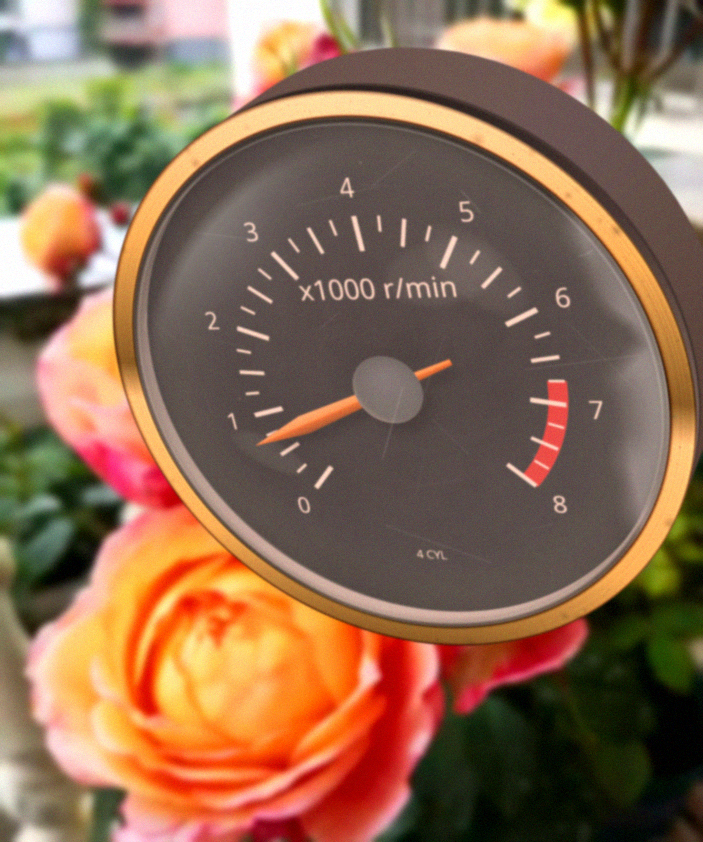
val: 750
